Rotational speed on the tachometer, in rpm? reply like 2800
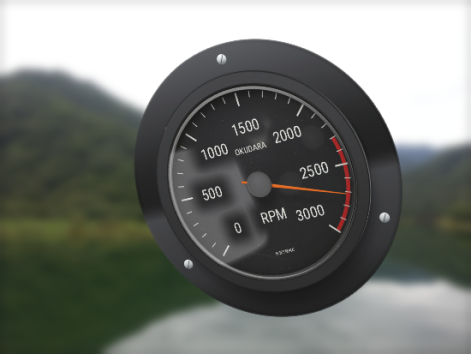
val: 2700
